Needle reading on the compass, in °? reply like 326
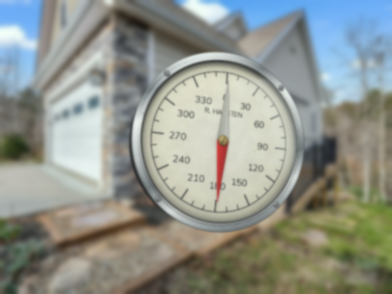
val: 180
